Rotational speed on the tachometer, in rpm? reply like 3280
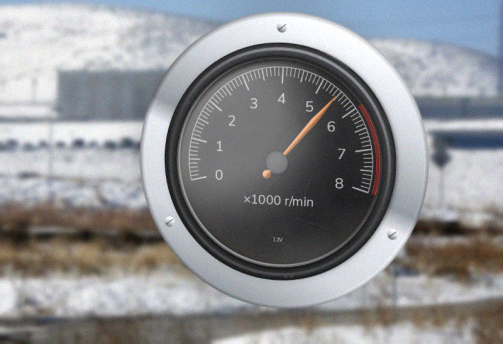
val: 5500
